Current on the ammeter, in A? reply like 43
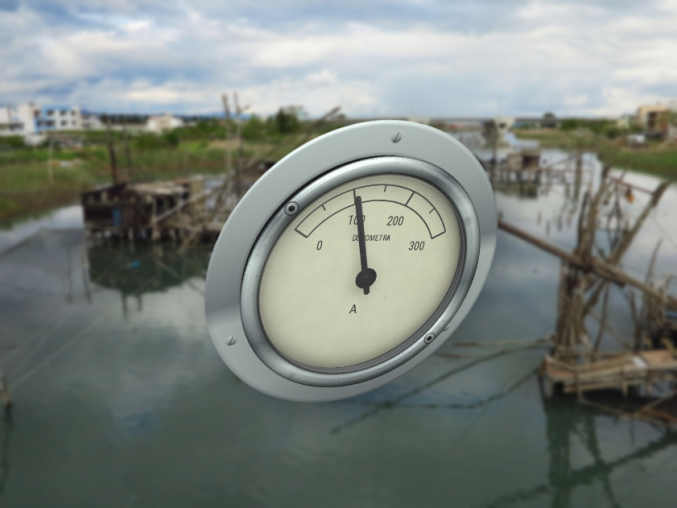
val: 100
